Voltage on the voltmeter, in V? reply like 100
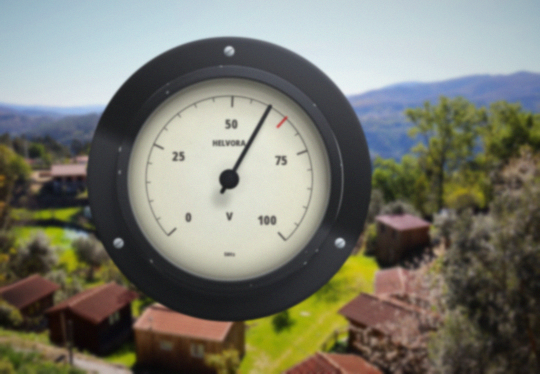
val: 60
